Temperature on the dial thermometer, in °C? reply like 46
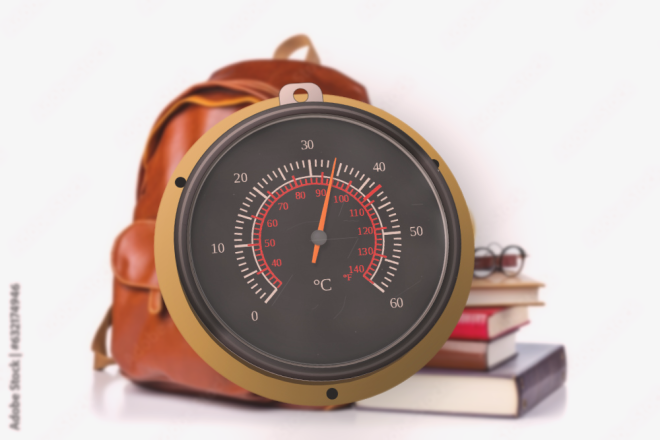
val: 34
